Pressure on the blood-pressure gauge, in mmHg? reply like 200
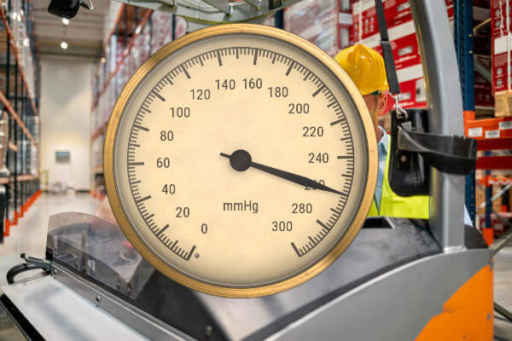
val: 260
